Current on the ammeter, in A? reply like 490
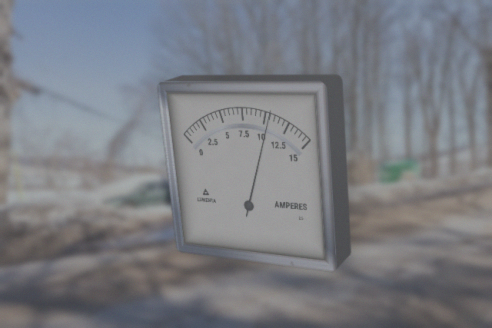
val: 10.5
